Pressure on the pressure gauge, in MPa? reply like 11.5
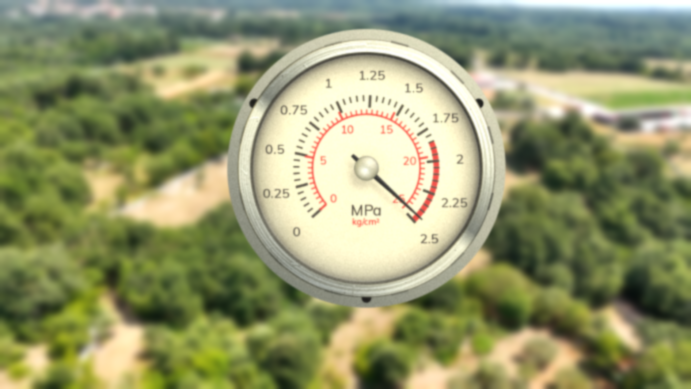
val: 2.45
